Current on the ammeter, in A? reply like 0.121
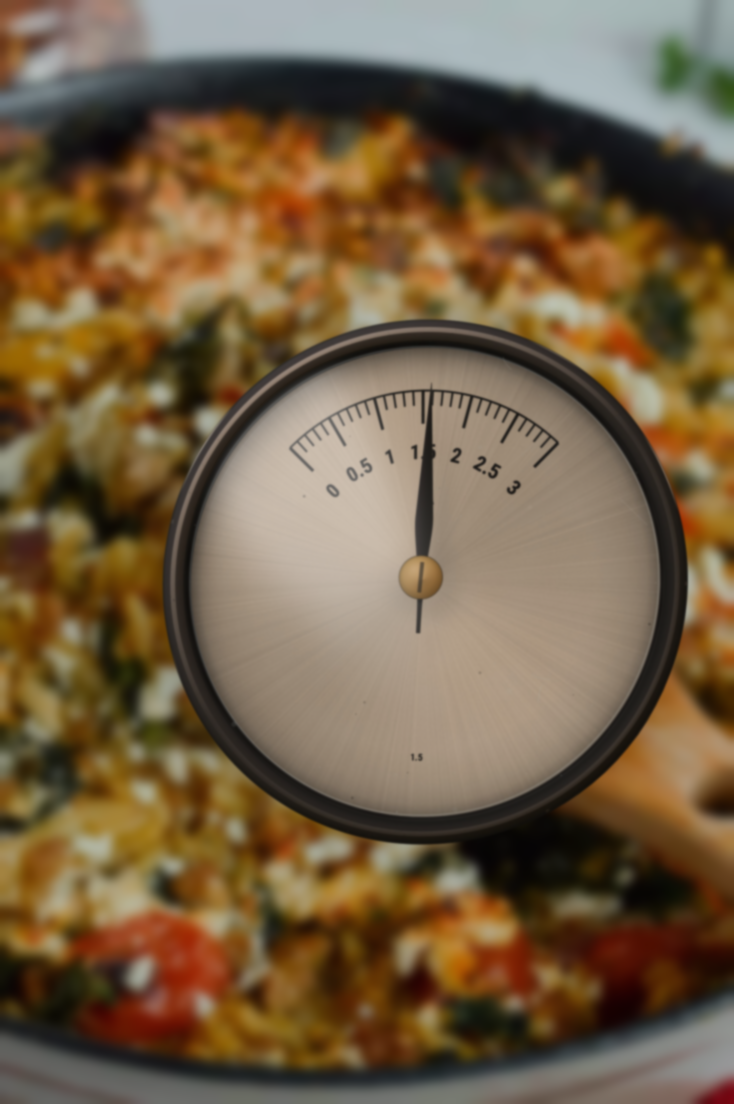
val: 1.6
